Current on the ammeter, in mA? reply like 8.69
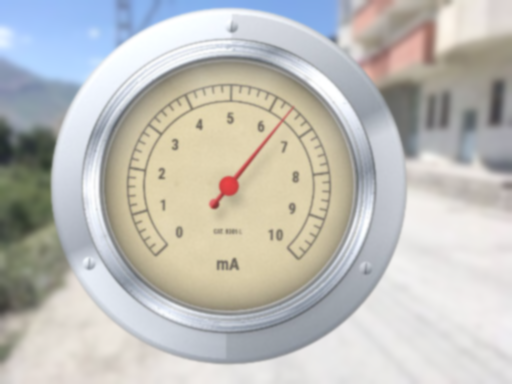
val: 6.4
